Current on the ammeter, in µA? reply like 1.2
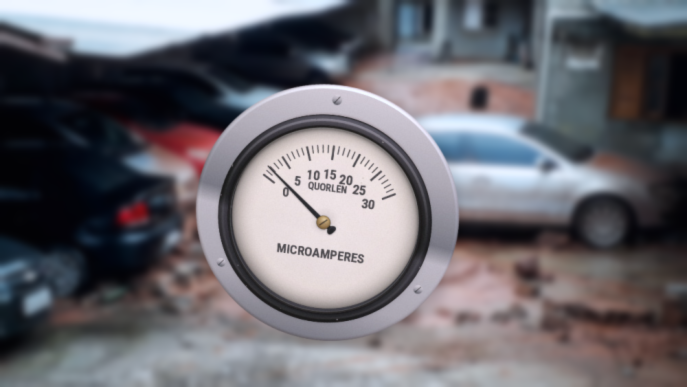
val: 2
